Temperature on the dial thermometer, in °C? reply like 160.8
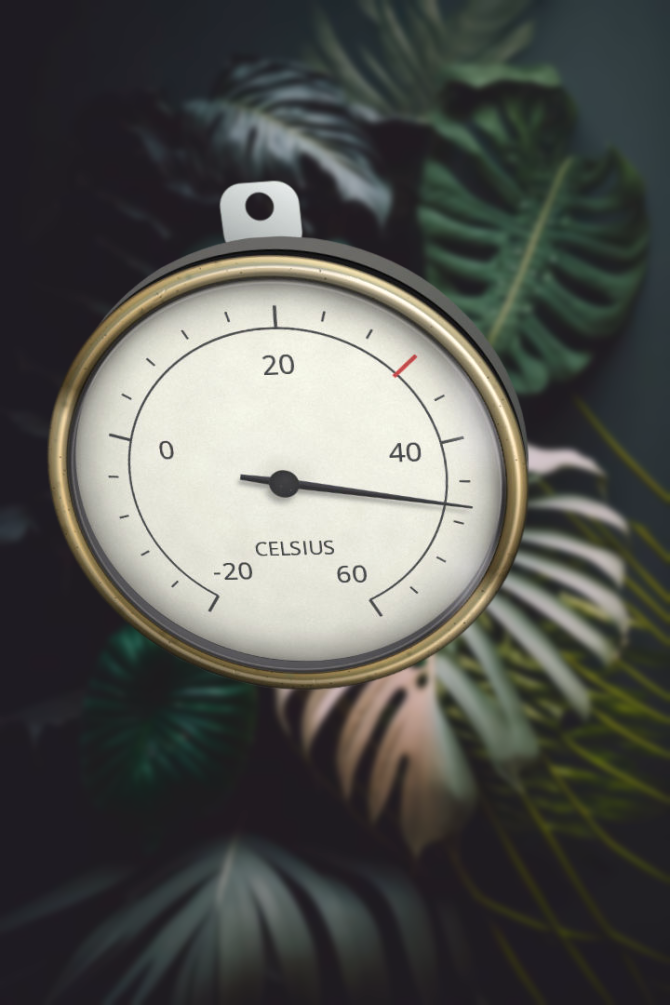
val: 46
